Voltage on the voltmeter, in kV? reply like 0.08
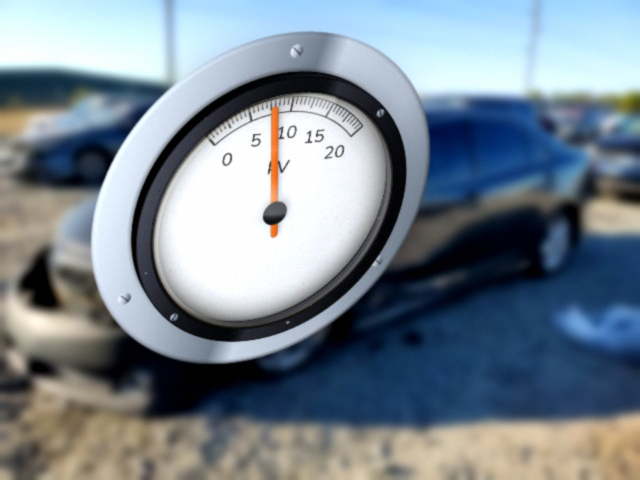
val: 7.5
